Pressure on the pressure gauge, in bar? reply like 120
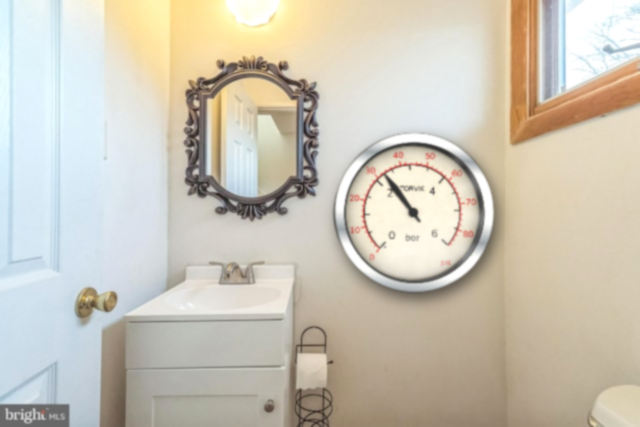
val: 2.25
